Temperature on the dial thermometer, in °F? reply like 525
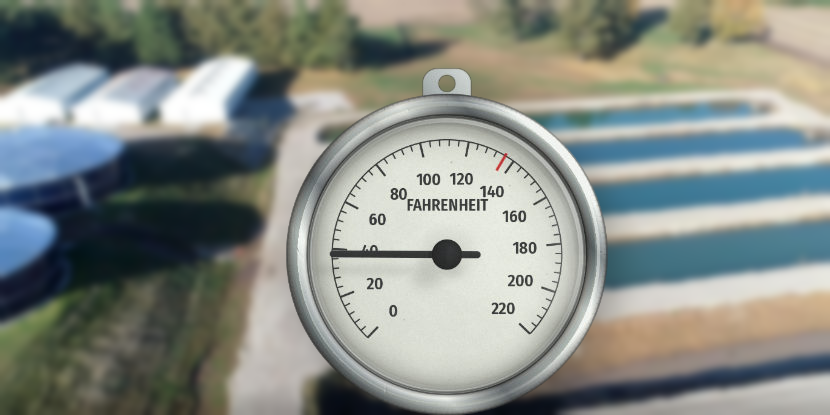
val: 38
